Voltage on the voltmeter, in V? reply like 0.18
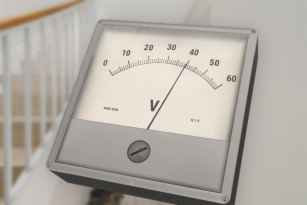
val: 40
